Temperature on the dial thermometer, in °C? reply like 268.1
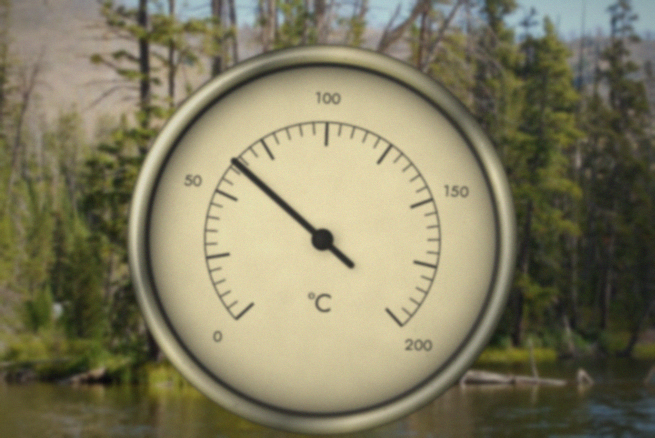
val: 62.5
